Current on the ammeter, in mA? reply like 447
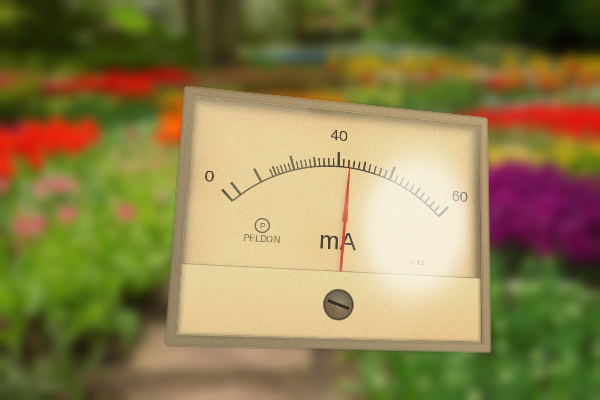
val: 42
